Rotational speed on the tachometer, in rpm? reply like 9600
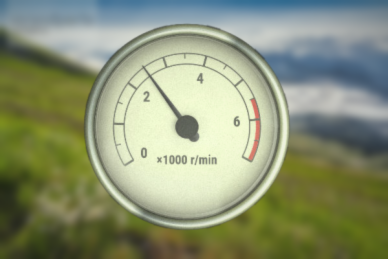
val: 2500
